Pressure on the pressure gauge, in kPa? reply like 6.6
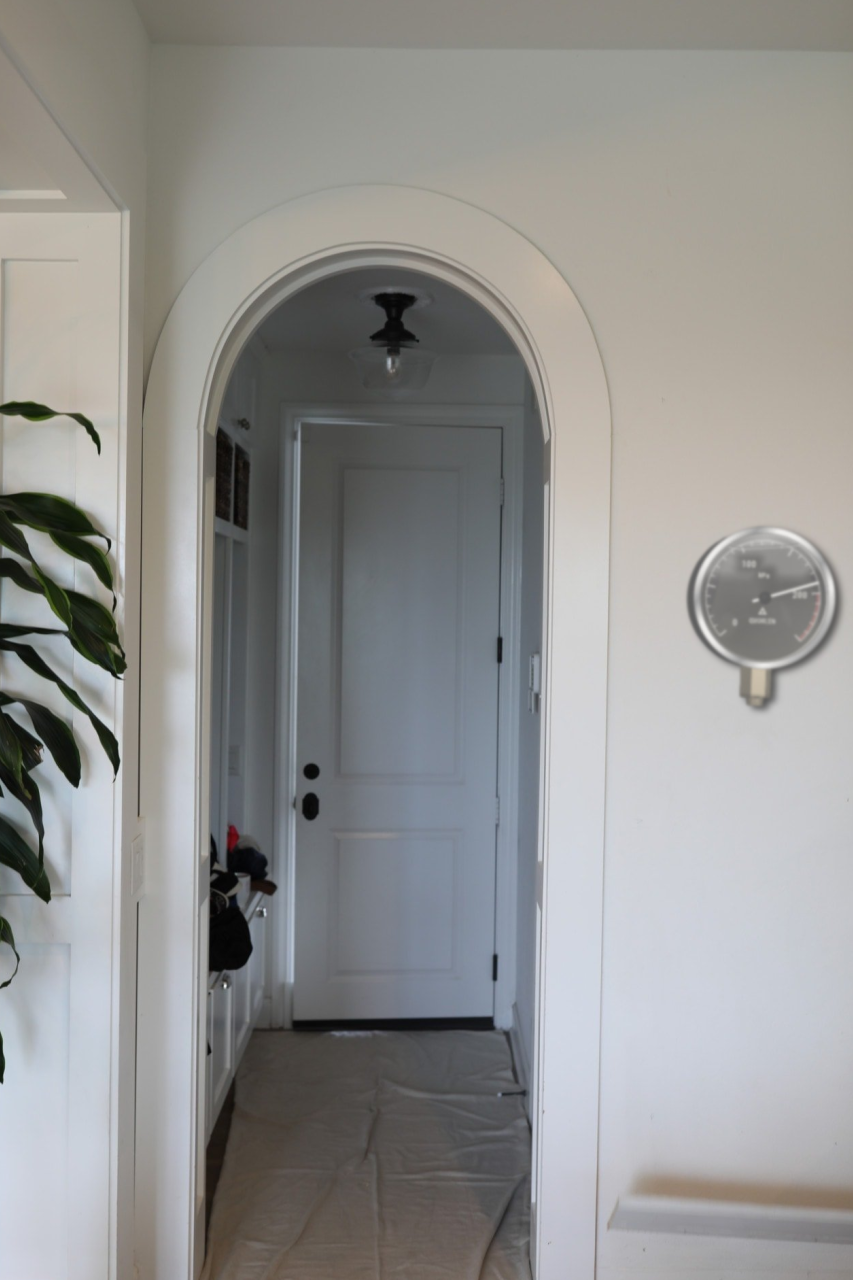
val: 190
